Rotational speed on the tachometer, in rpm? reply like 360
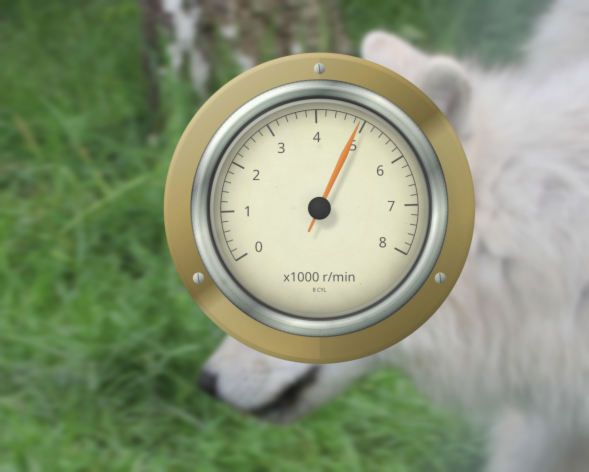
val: 4900
